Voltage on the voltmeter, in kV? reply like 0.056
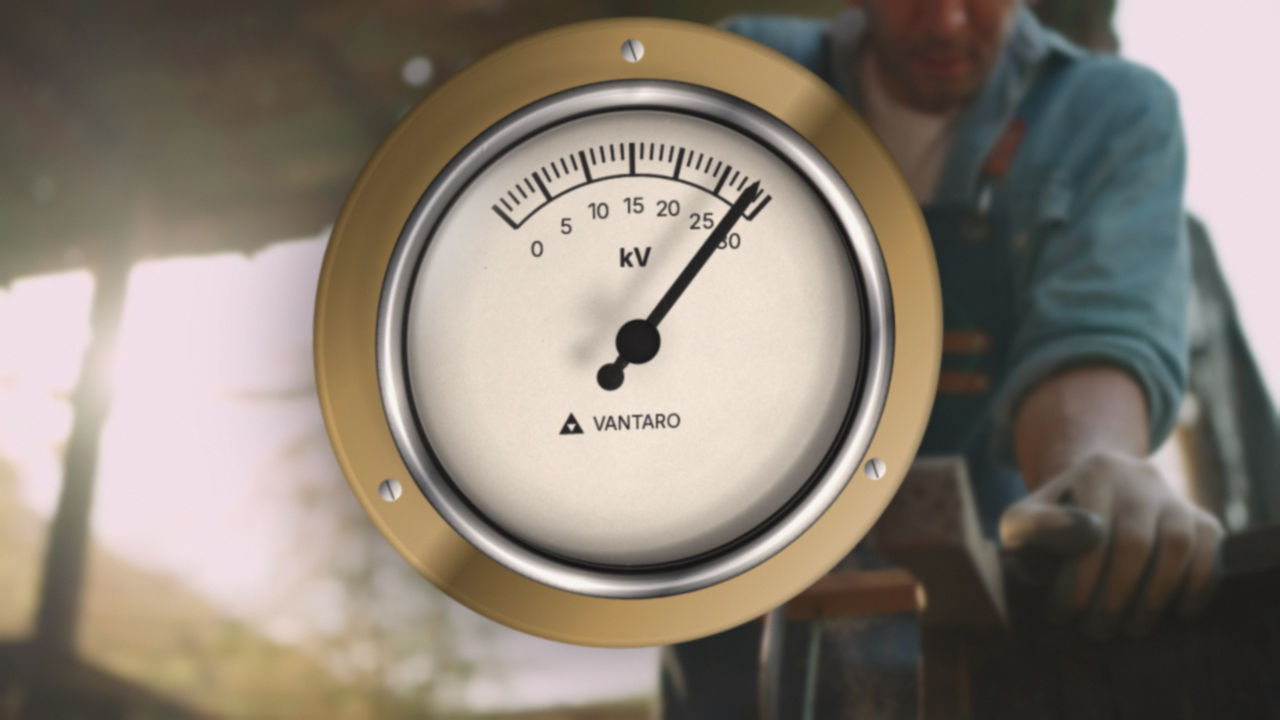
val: 28
